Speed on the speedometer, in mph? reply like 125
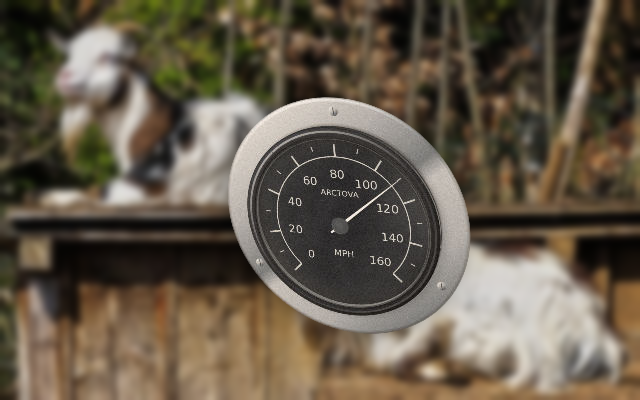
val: 110
